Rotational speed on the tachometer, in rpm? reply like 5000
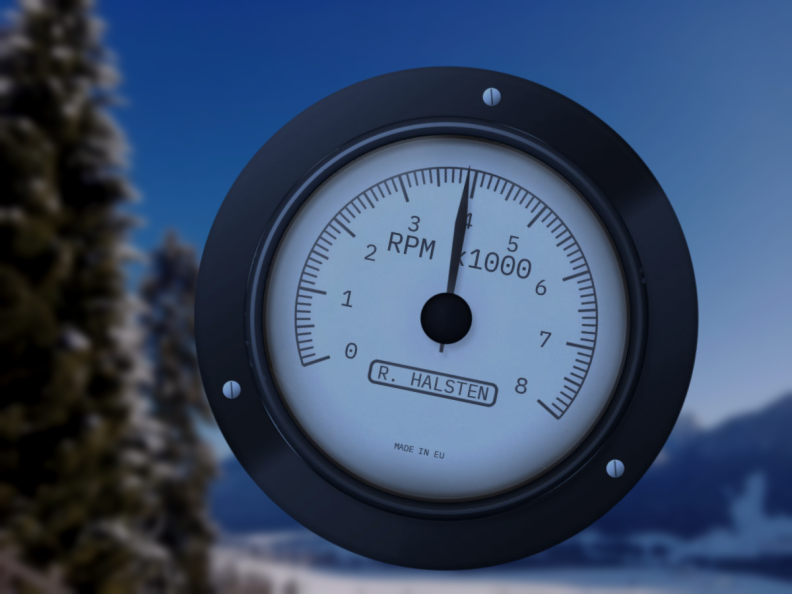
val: 3900
